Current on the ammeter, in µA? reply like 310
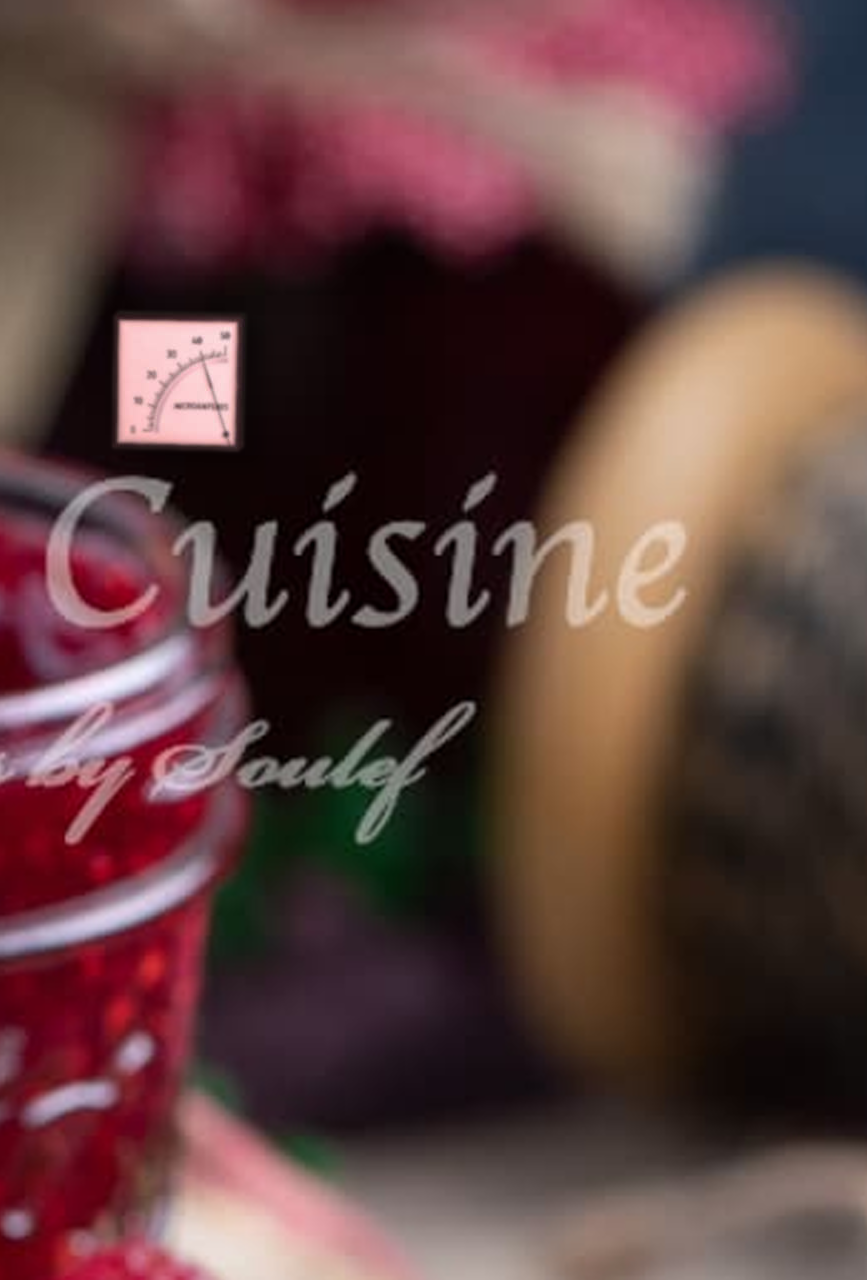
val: 40
